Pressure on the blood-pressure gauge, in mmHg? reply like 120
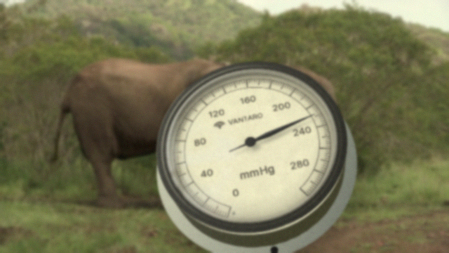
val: 230
